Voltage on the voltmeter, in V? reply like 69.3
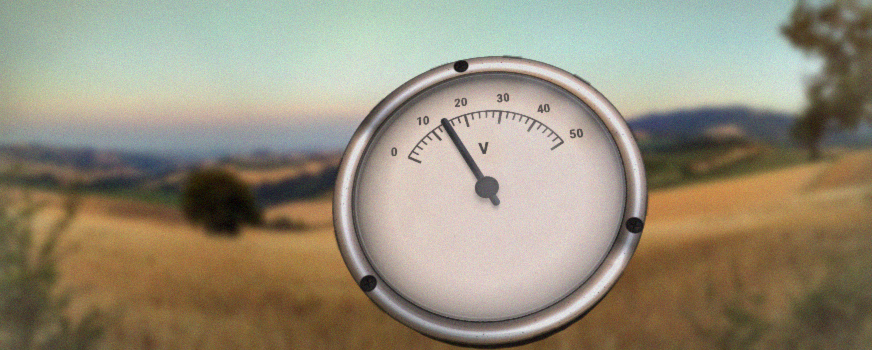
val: 14
